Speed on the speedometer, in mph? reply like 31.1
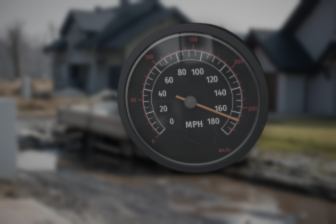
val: 165
